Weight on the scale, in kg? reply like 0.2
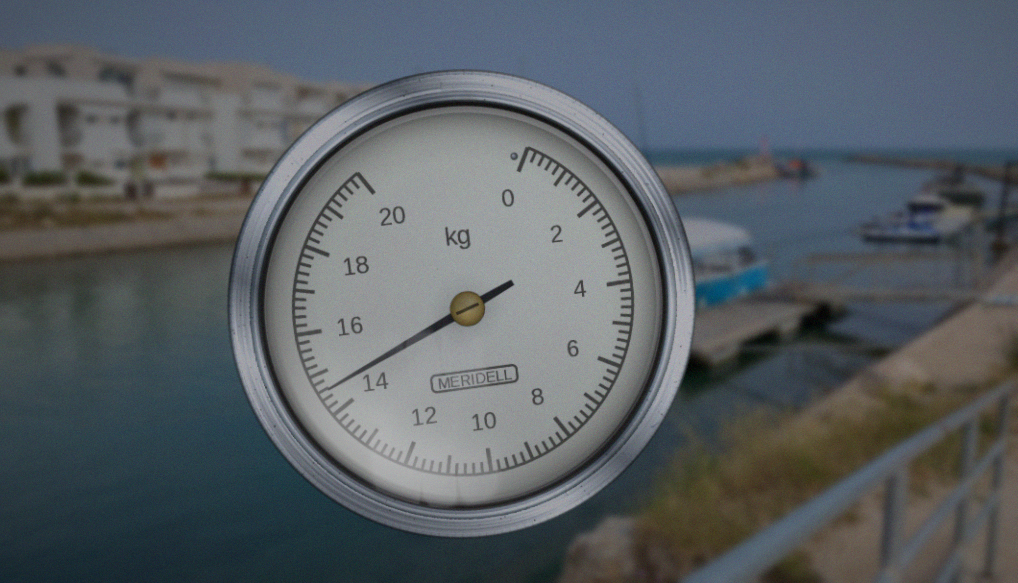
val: 14.6
